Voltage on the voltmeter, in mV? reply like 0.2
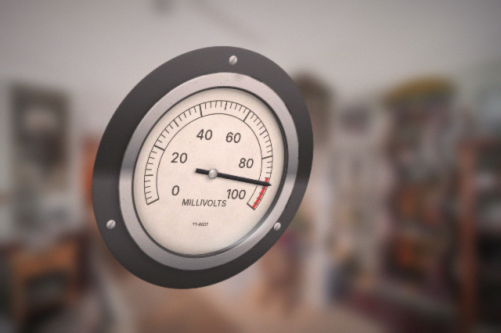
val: 90
